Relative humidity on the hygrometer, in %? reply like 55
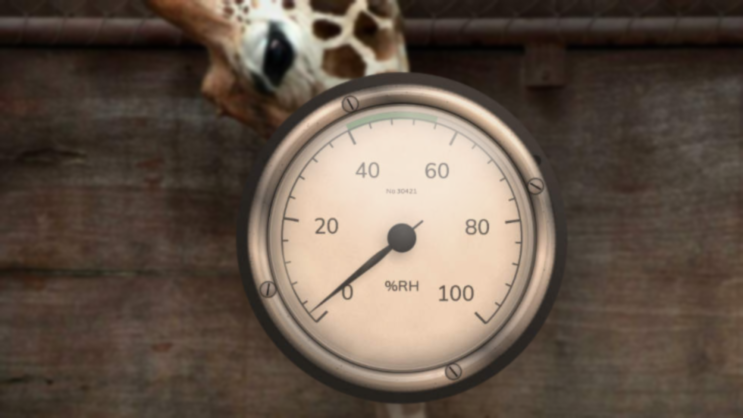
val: 2
